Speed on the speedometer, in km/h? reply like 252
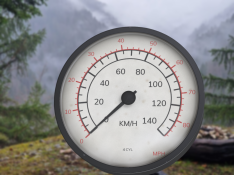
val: 0
